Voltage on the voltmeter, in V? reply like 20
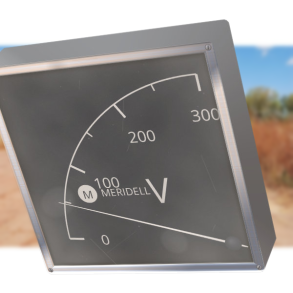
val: 50
